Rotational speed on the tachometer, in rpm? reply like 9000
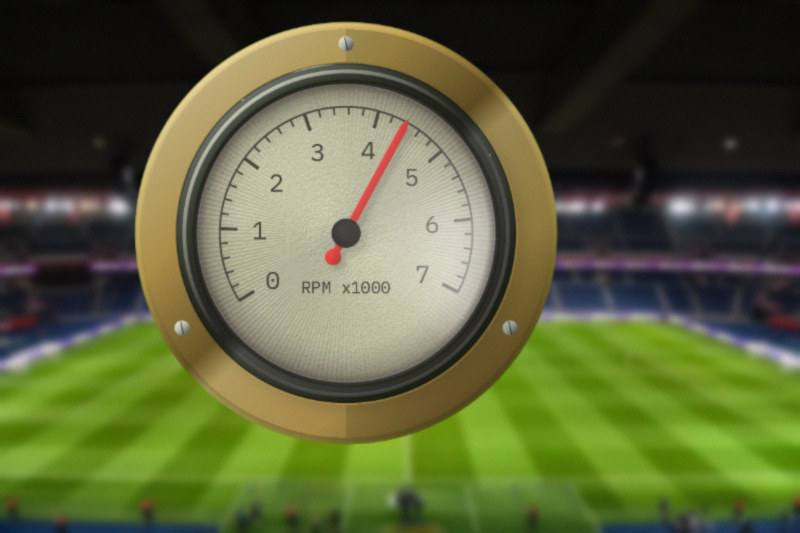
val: 4400
